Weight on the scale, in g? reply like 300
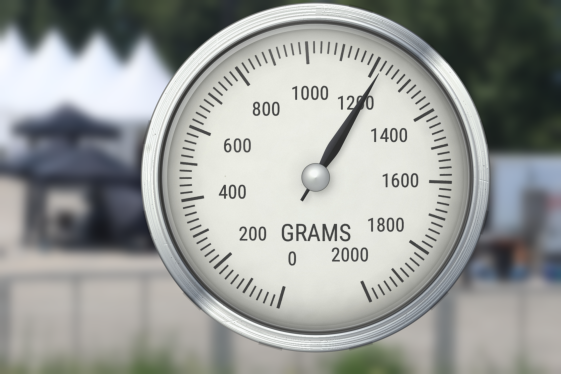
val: 1220
